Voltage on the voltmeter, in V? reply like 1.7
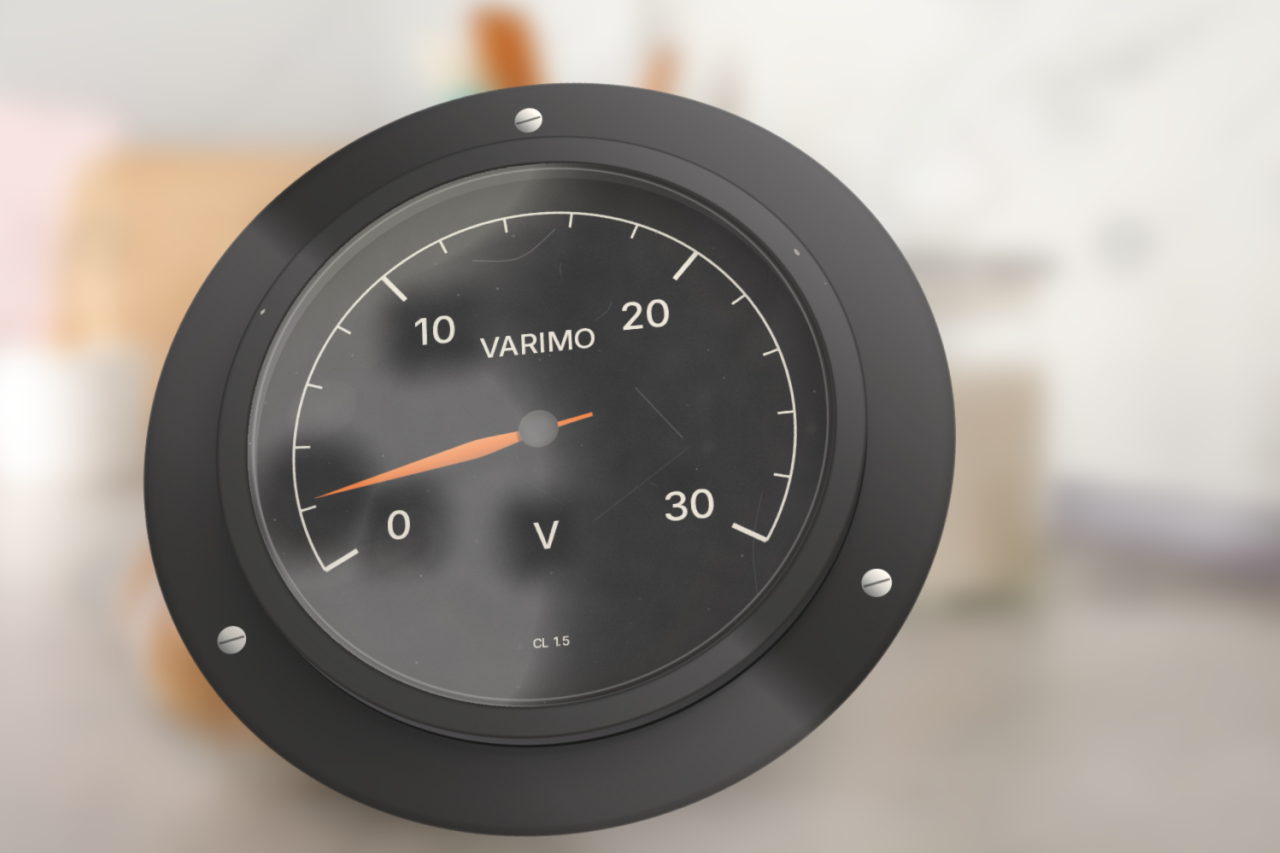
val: 2
